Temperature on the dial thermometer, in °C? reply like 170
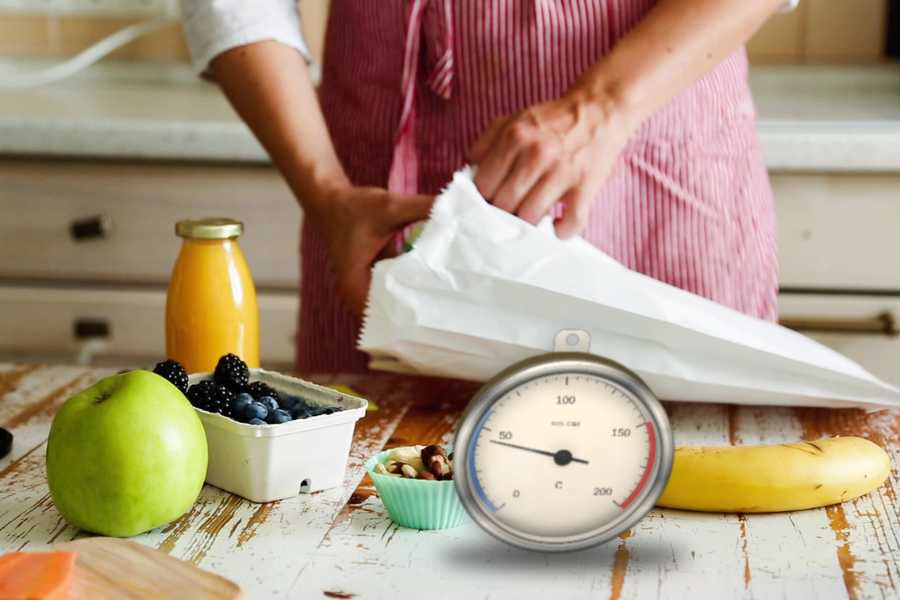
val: 45
